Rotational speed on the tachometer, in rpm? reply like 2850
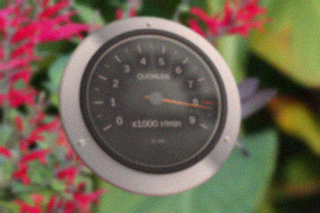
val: 8250
